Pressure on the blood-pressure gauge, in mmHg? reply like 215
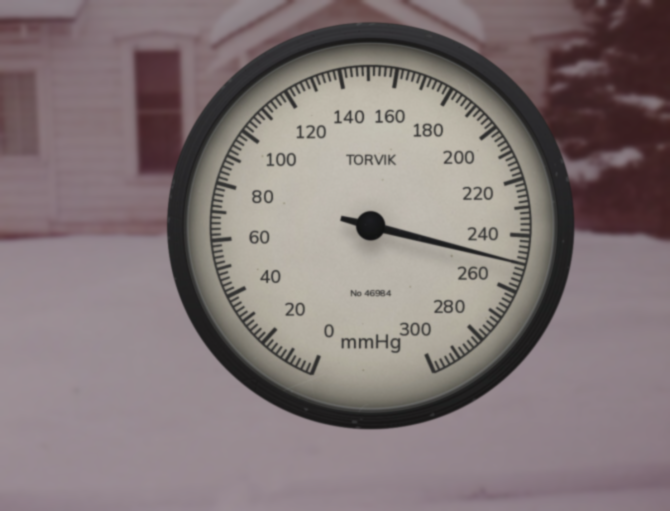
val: 250
